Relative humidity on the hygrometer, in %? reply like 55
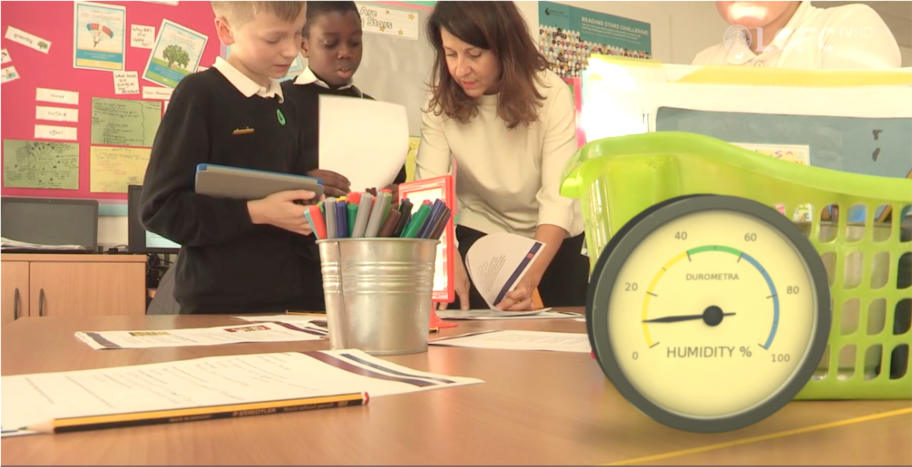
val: 10
